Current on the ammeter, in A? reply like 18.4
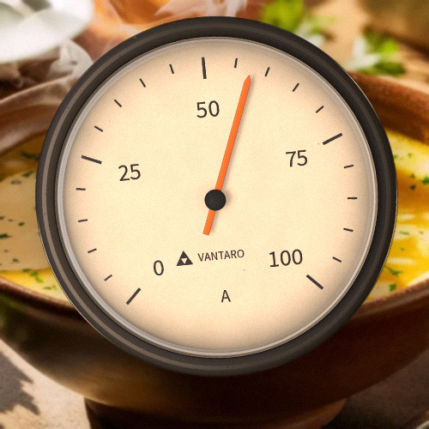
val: 57.5
